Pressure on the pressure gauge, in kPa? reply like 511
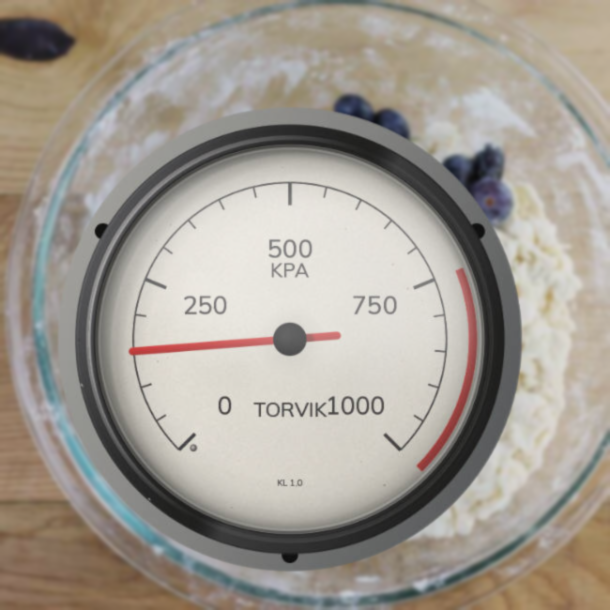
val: 150
